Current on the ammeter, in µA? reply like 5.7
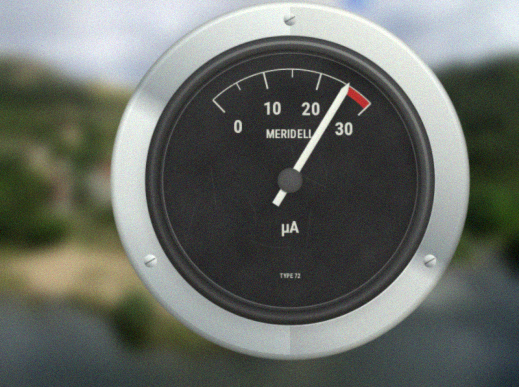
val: 25
